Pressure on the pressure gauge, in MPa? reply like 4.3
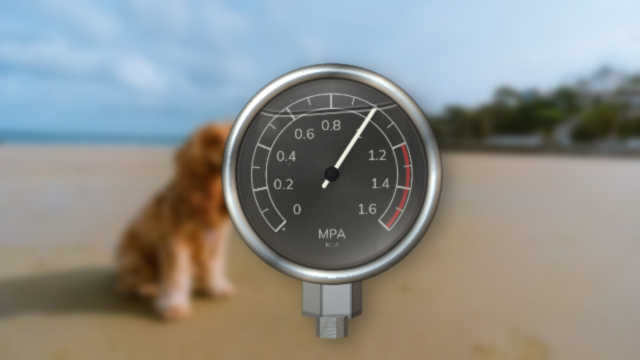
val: 1
